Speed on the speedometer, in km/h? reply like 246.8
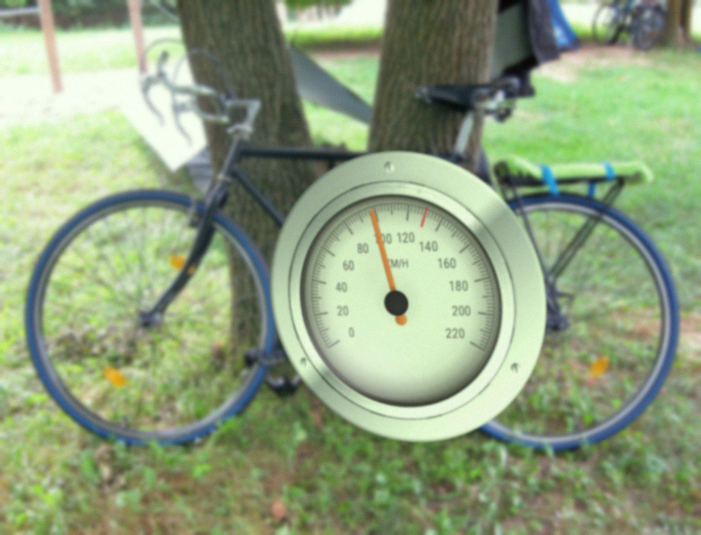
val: 100
